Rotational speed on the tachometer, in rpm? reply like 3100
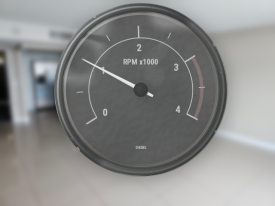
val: 1000
